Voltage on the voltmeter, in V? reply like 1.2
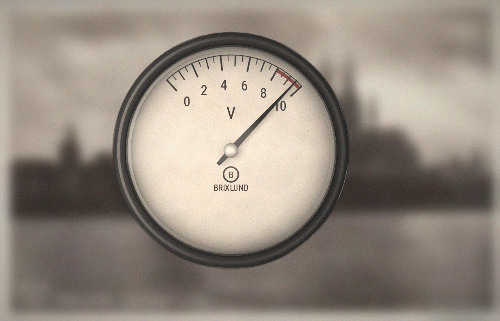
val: 9.5
